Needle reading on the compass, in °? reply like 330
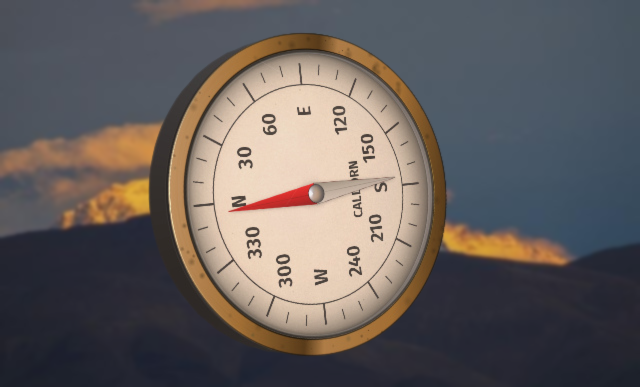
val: 355
